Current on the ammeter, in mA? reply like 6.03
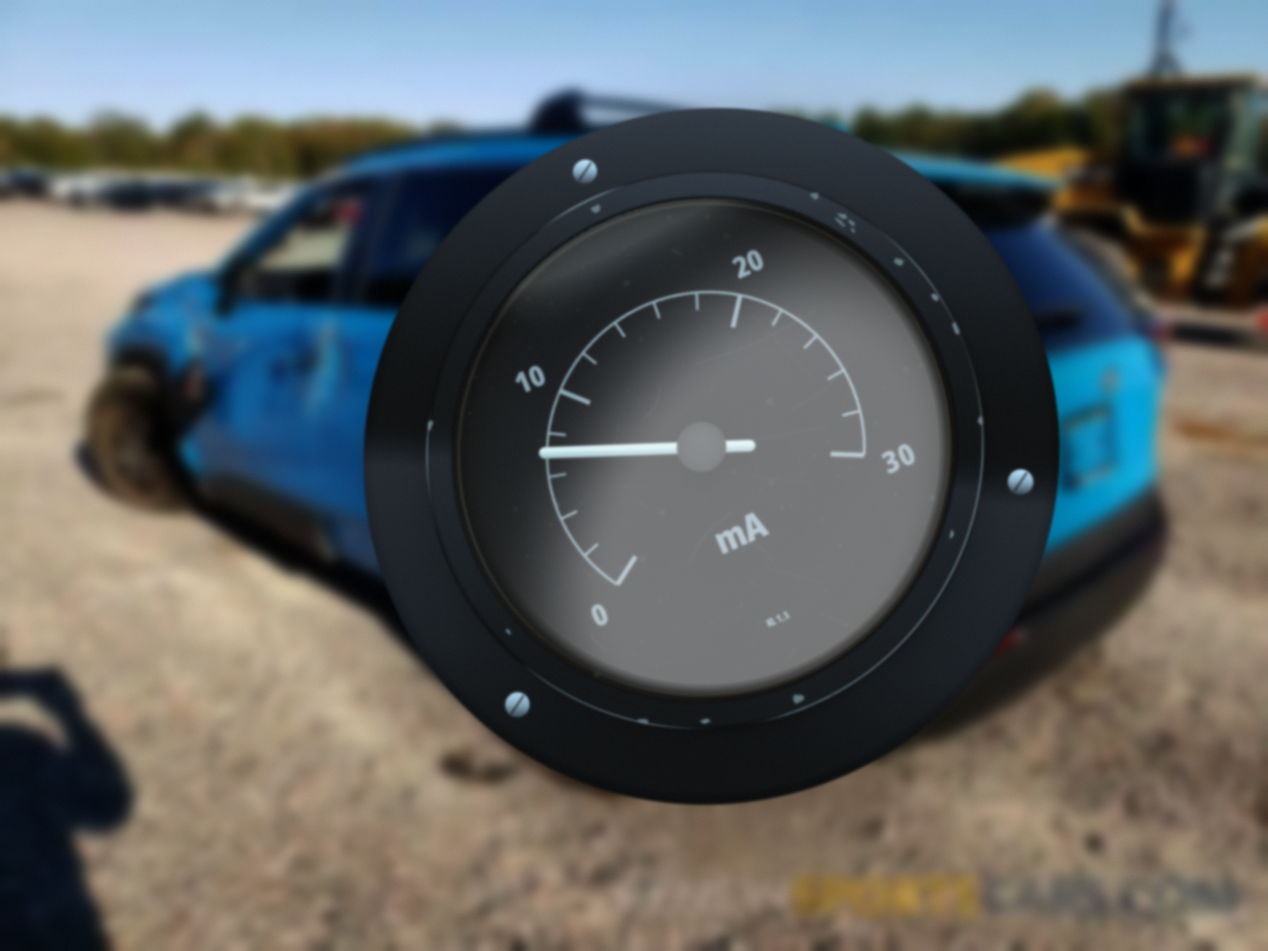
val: 7
